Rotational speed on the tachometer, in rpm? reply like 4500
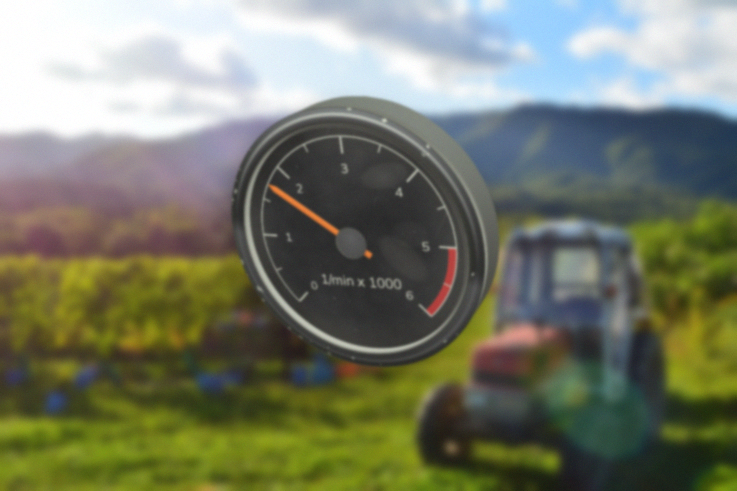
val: 1750
